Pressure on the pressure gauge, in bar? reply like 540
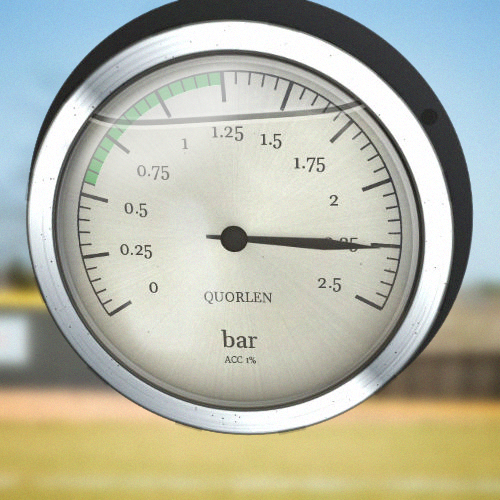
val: 2.25
